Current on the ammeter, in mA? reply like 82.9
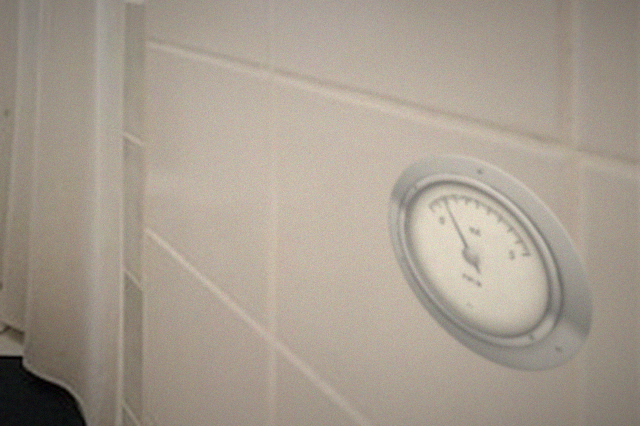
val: 1
